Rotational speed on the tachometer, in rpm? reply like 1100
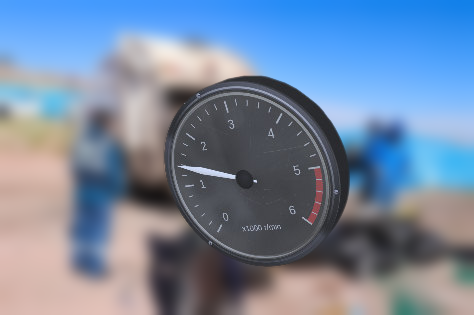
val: 1400
